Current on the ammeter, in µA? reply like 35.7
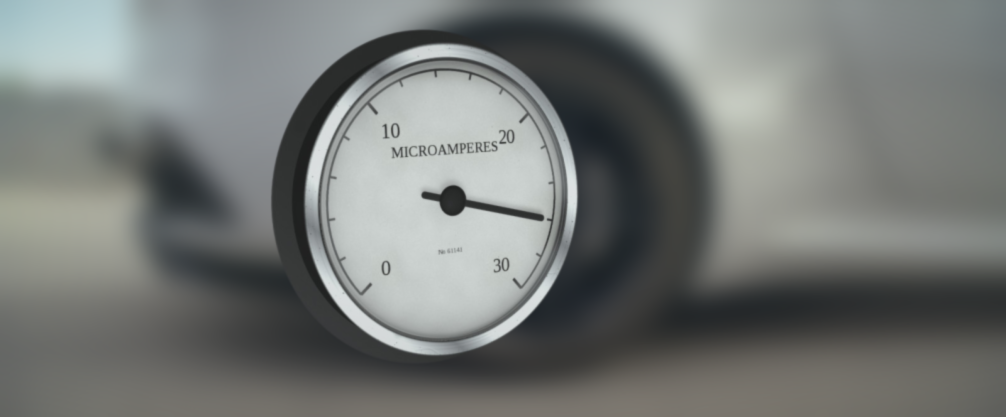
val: 26
